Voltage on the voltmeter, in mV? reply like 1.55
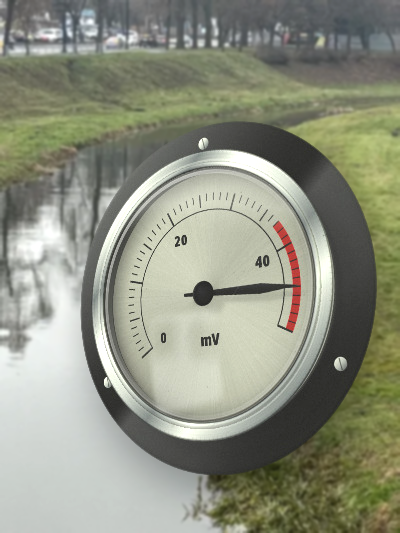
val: 45
